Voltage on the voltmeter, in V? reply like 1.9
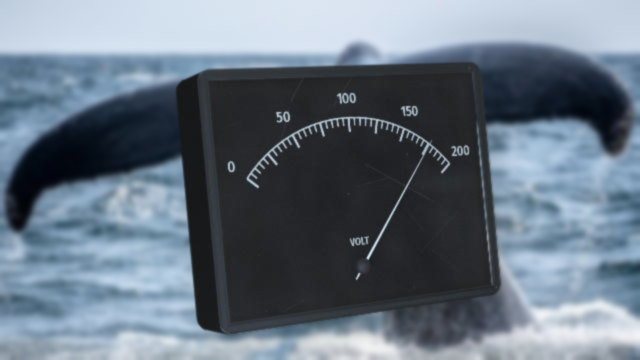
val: 175
